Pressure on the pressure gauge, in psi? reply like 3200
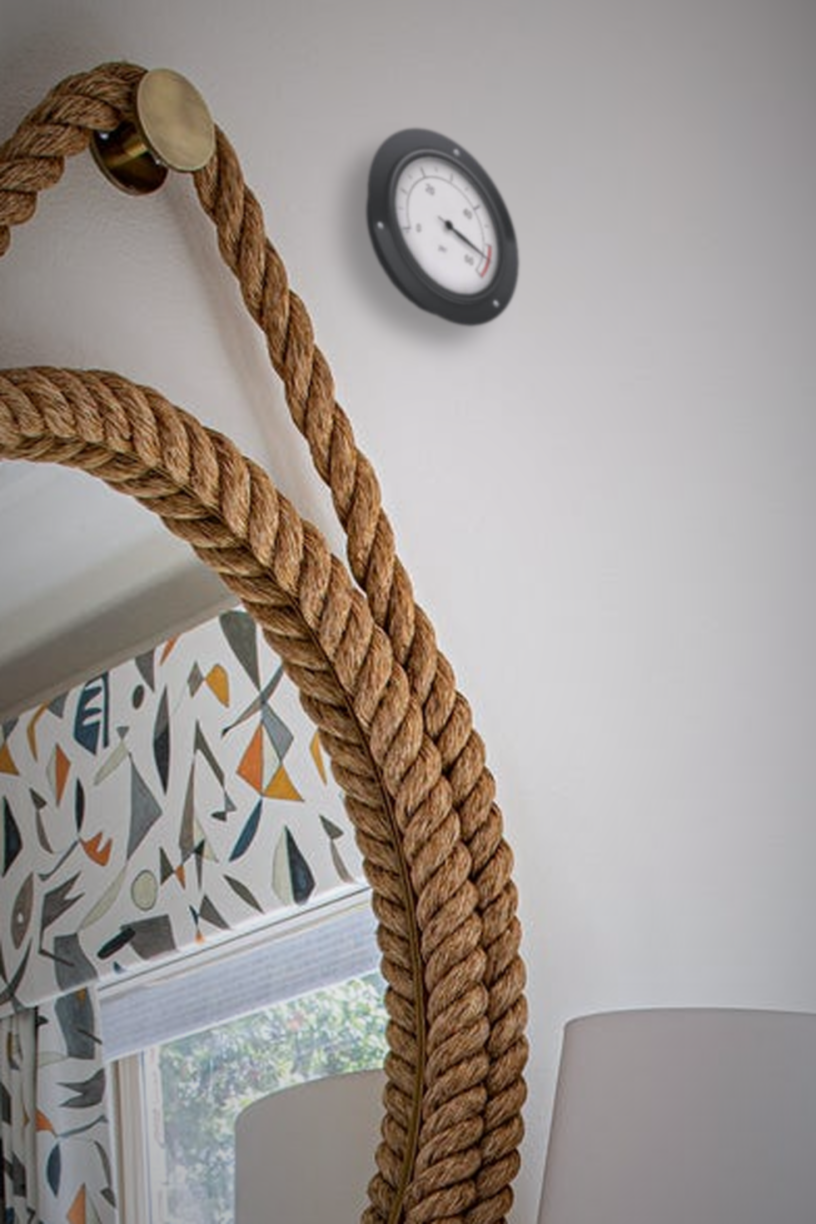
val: 55
